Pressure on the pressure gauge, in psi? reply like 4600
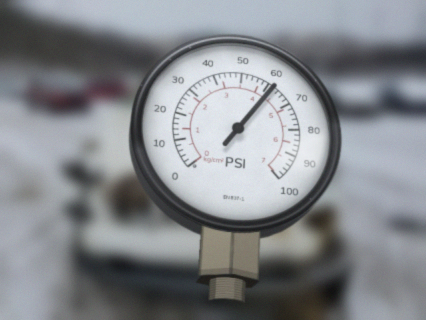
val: 62
